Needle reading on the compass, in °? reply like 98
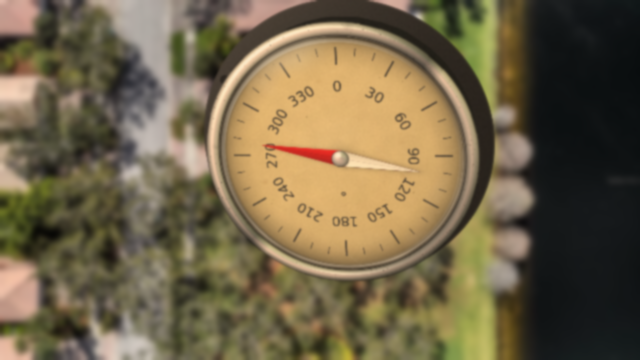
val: 280
